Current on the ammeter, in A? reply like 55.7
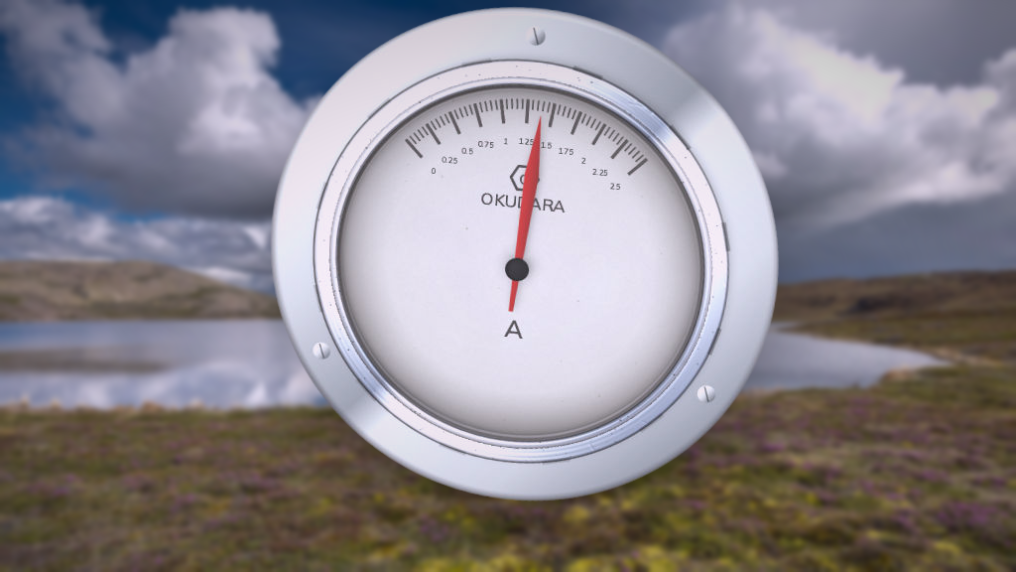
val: 1.4
